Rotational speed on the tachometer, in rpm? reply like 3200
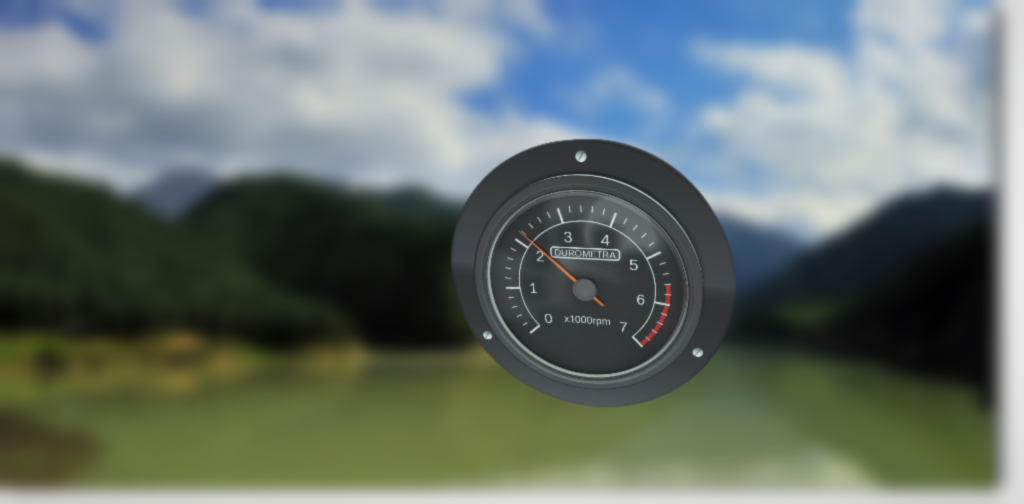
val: 2200
